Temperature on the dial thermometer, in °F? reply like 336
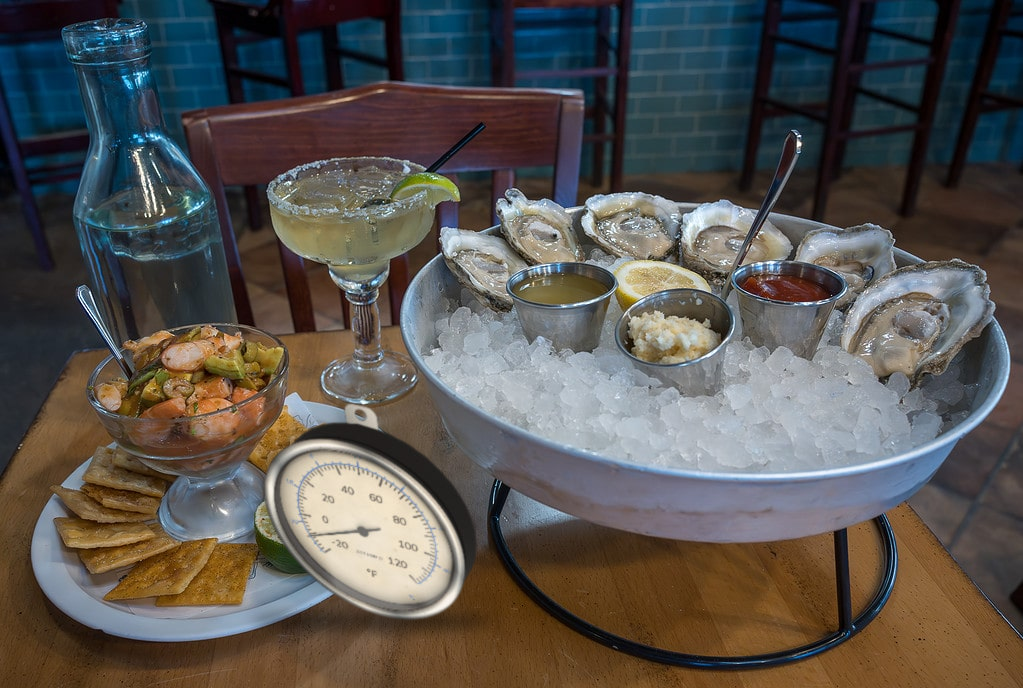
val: -10
